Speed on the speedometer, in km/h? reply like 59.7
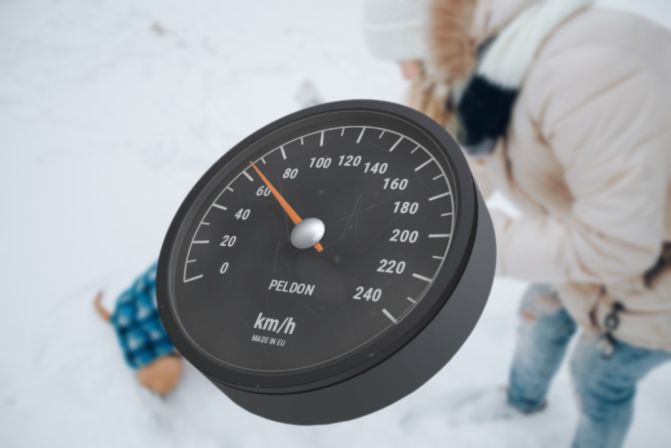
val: 65
